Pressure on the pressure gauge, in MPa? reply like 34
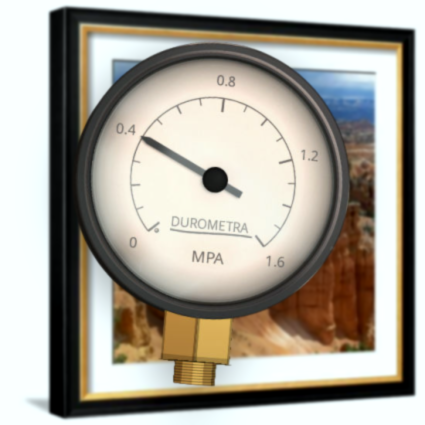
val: 0.4
